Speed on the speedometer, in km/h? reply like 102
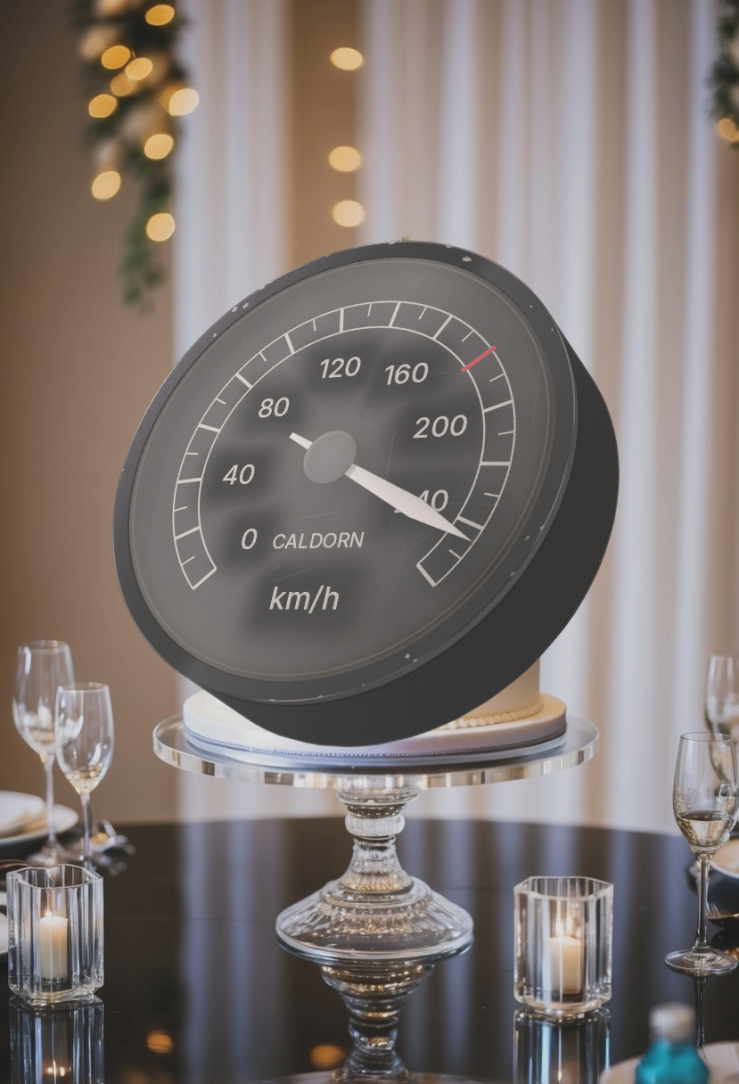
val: 245
